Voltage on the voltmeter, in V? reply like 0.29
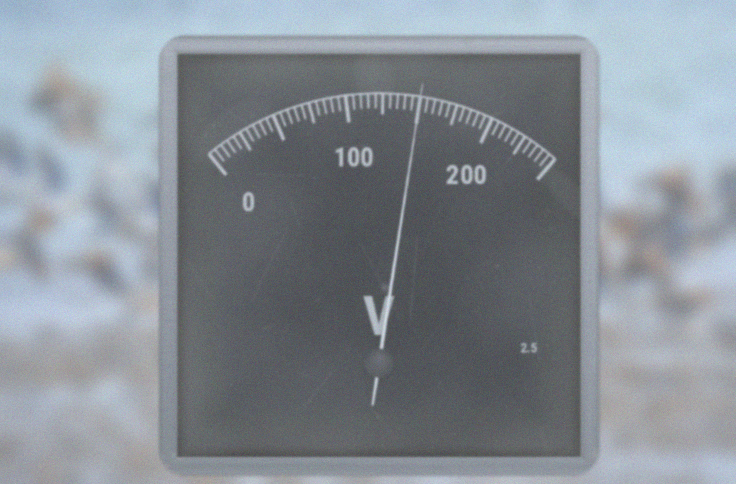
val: 150
